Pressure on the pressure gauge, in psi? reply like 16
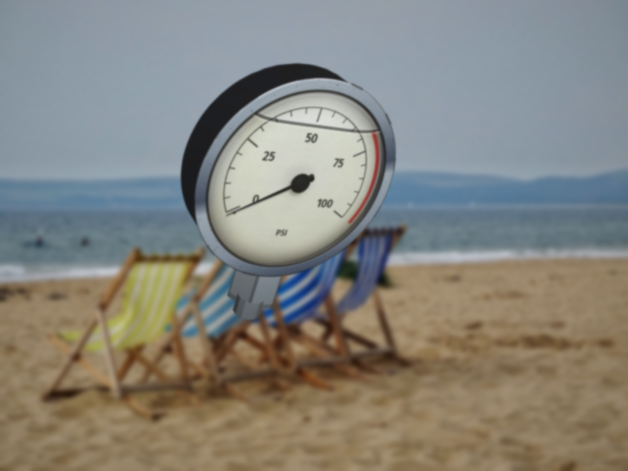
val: 0
